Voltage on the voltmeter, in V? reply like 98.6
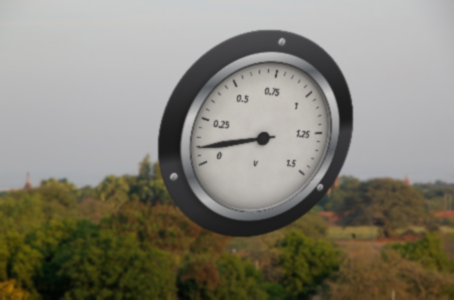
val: 0.1
